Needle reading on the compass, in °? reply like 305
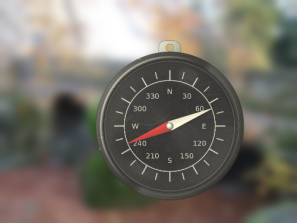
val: 247.5
